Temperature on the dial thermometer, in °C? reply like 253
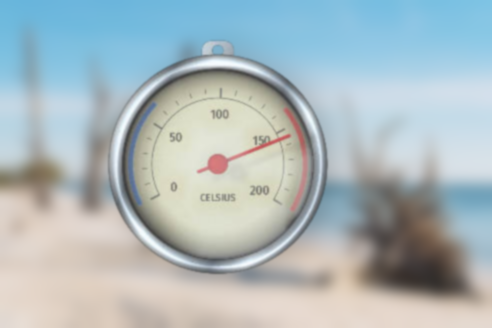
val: 155
